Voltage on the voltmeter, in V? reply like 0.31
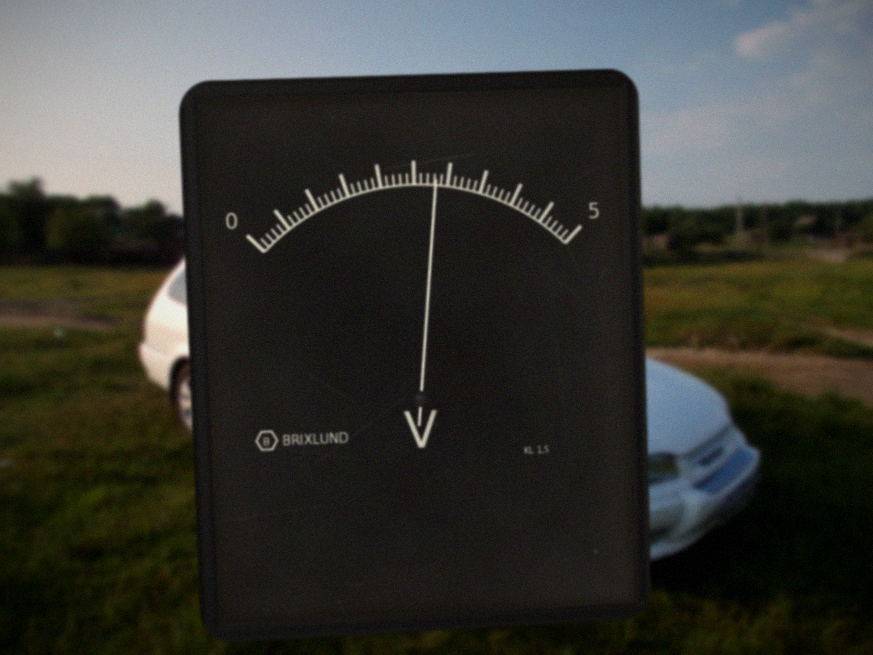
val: 2.8
